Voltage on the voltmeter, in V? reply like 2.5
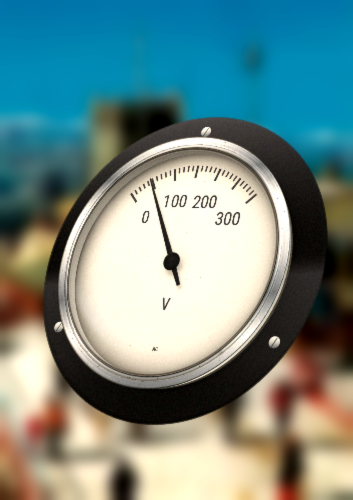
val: 50
